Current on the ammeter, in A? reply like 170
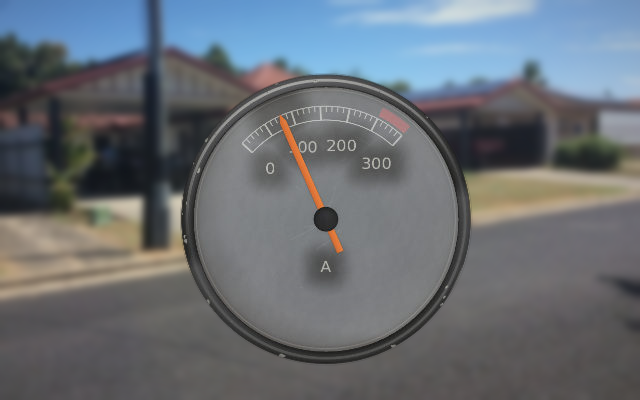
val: 80
